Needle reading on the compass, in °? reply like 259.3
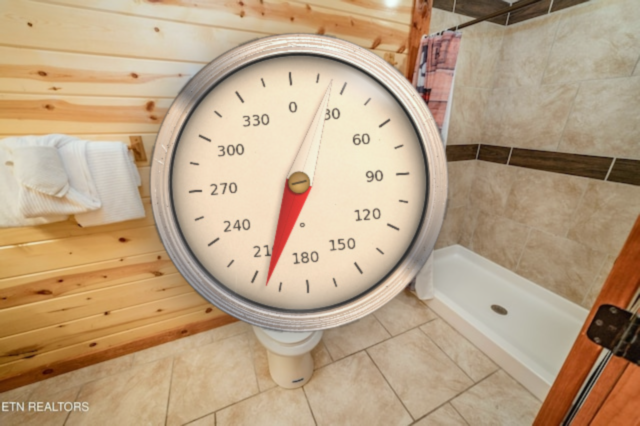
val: 202.5
